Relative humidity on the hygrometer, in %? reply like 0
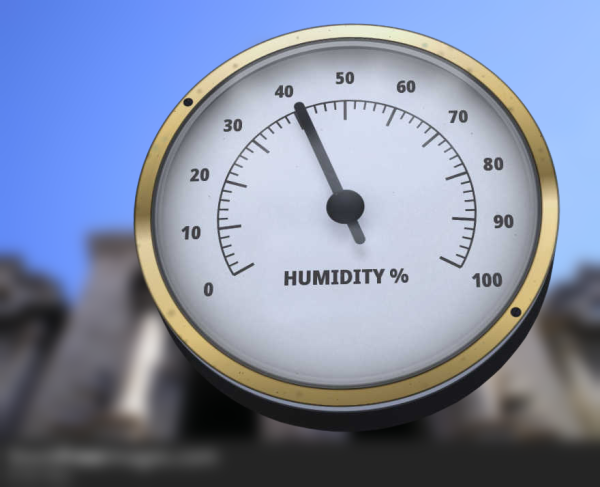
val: 41
